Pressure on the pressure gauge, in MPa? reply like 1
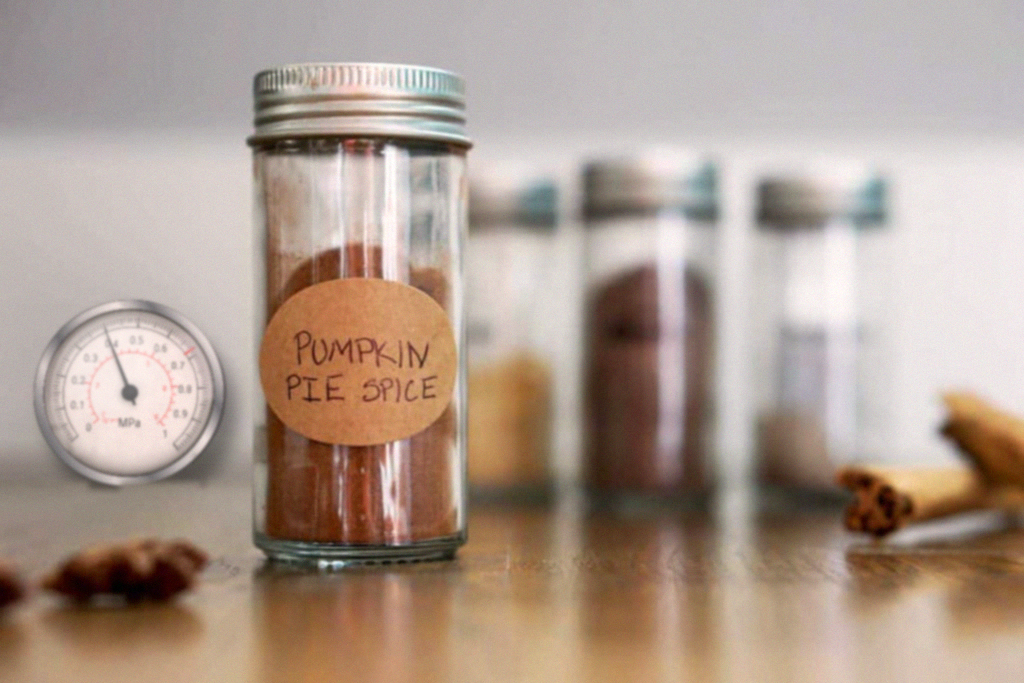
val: 0.4
